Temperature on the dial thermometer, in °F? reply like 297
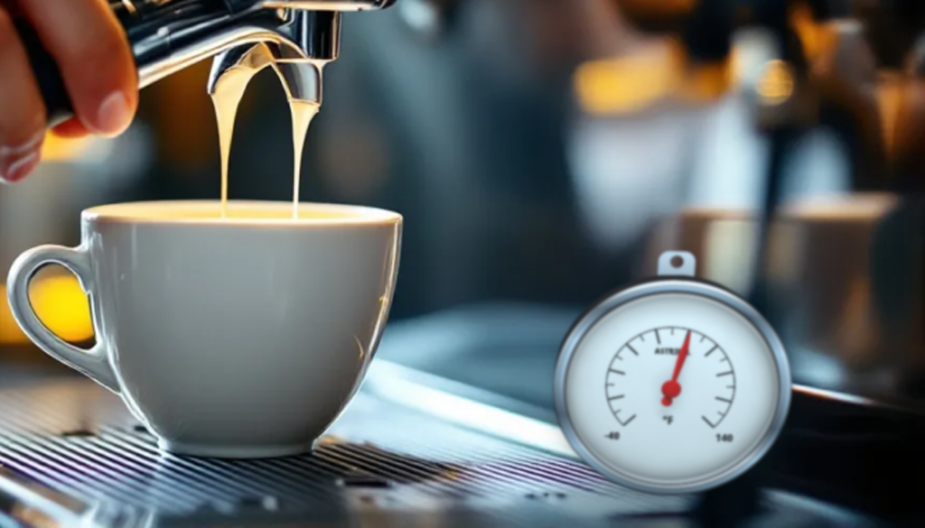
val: 60
